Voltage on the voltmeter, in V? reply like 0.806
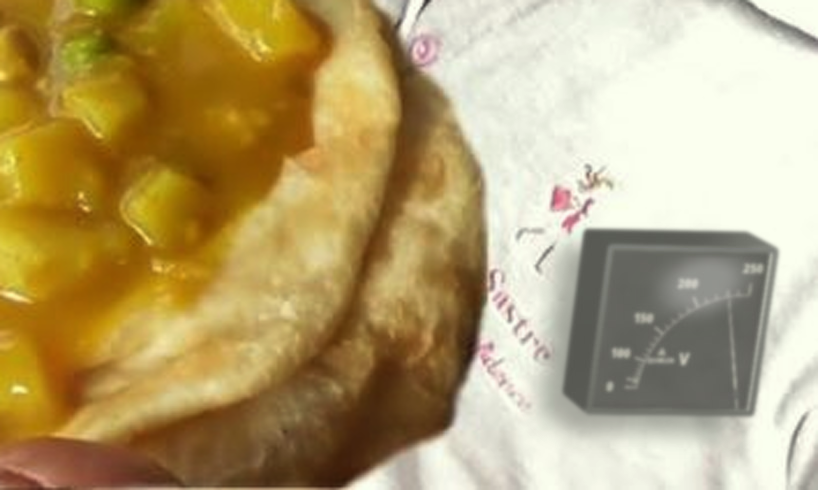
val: 230
